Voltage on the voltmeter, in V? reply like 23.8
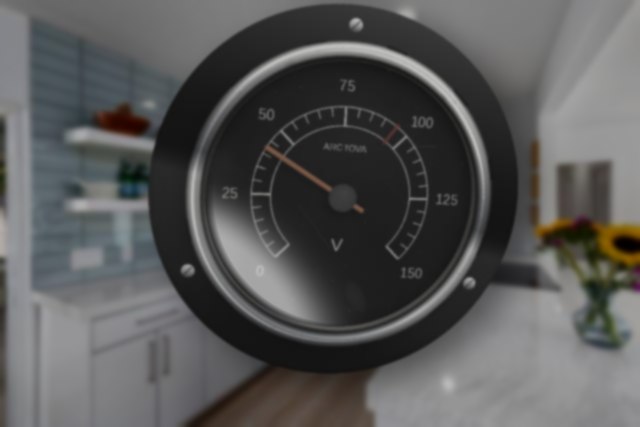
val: 42.5
